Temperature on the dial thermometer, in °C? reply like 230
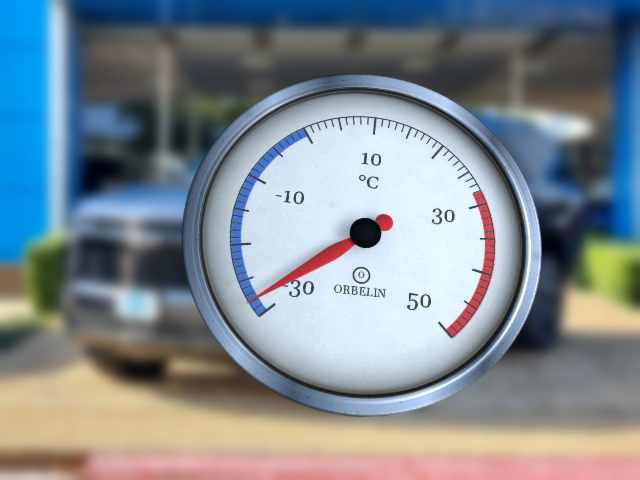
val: -28
